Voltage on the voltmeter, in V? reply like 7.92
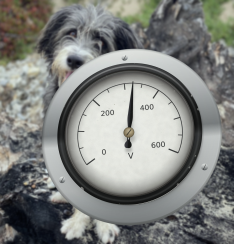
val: 325
